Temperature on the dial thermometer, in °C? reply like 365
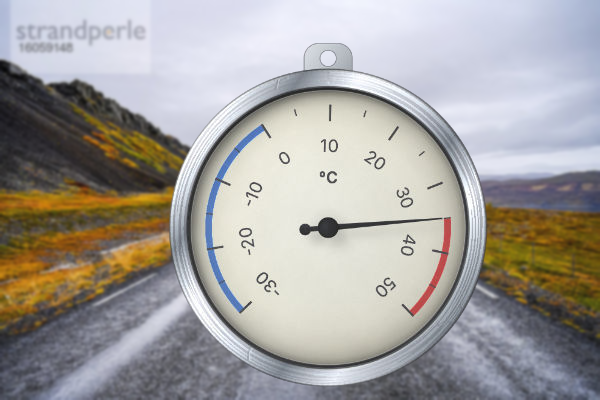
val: 35
